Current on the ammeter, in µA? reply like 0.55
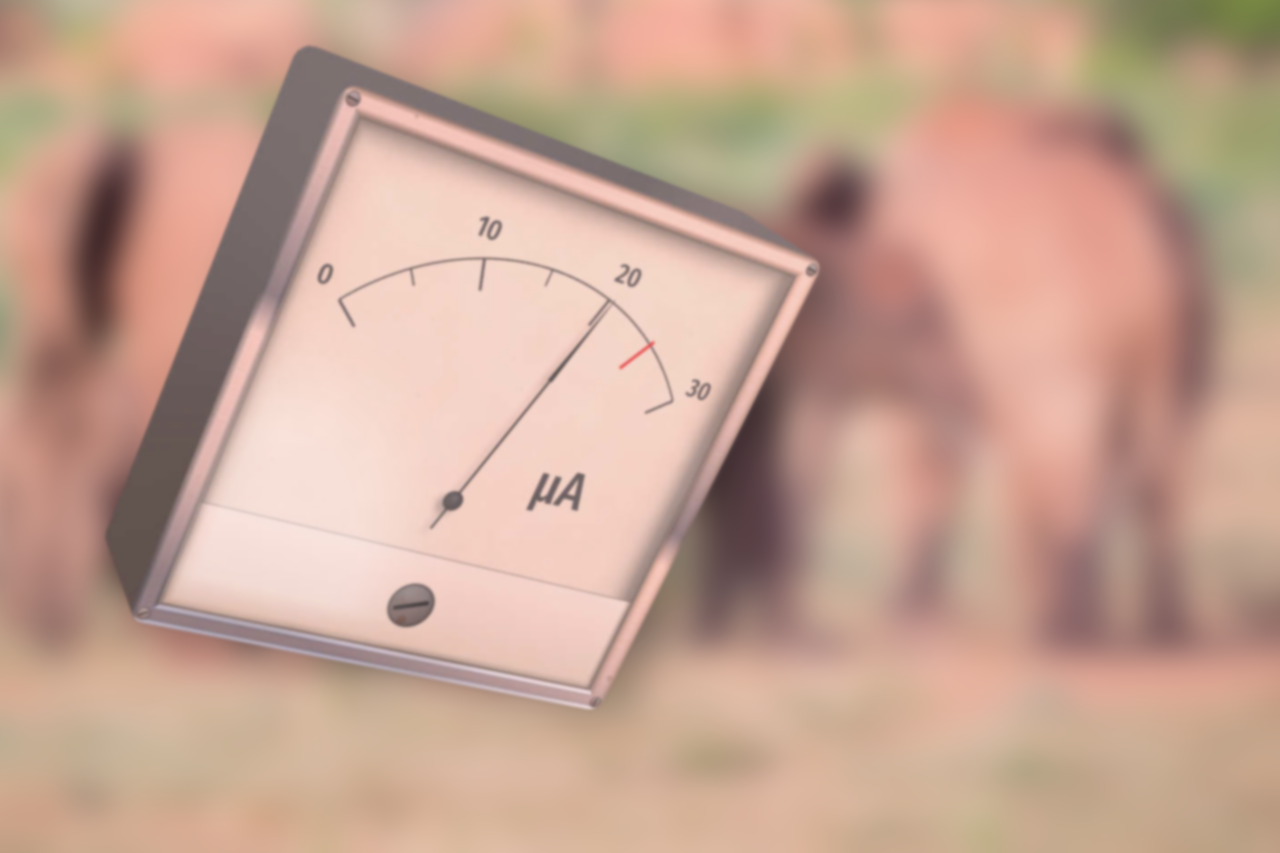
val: 20
